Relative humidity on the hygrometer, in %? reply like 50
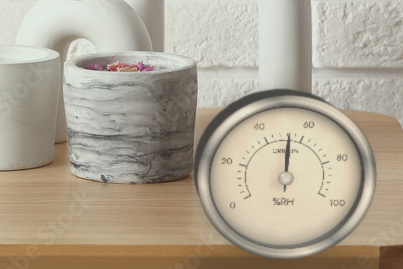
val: 52
